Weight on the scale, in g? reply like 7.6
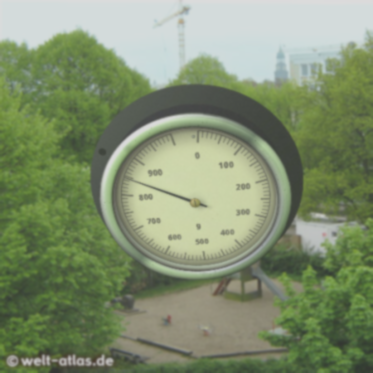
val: 850
